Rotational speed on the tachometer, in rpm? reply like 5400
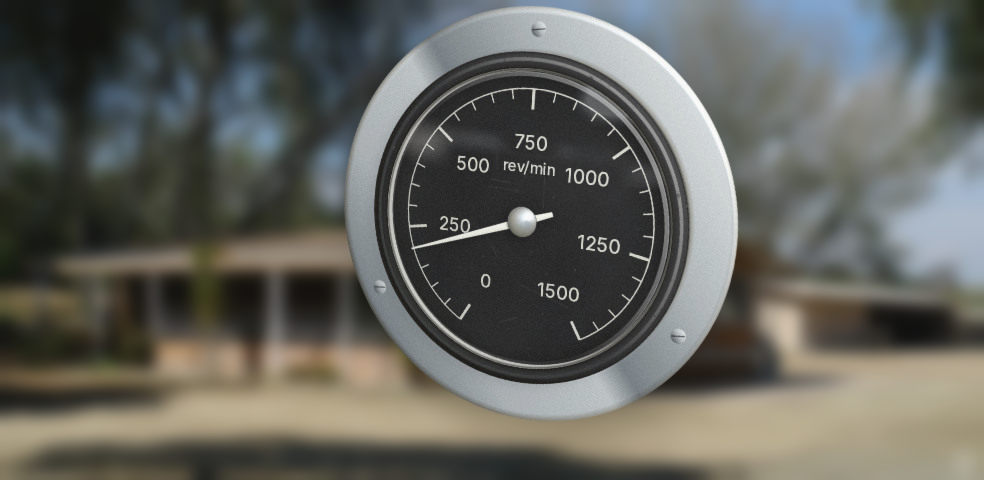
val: 200
